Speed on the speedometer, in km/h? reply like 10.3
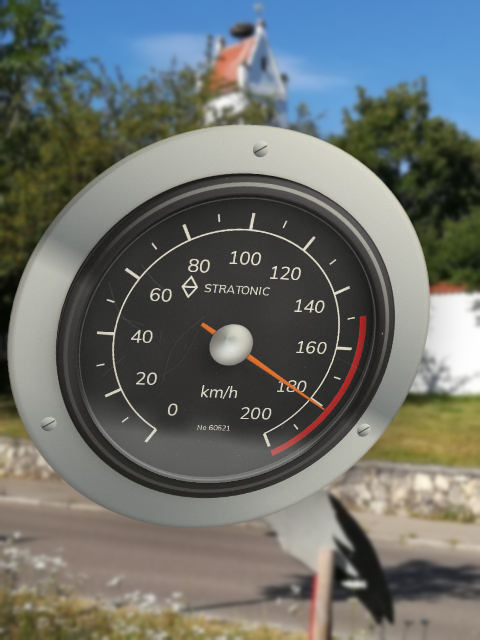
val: 180
